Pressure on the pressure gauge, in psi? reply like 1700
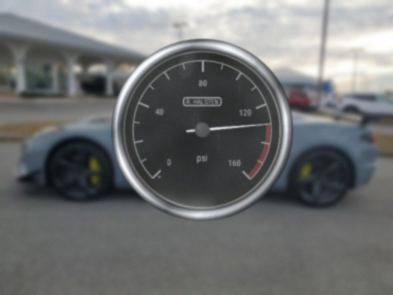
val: 130
